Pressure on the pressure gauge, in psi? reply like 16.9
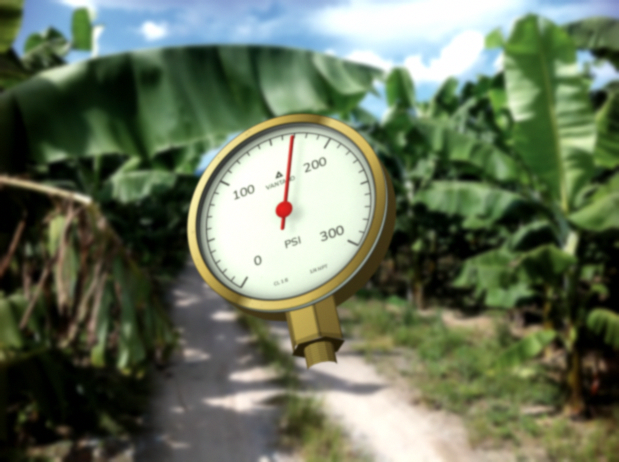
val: 170
